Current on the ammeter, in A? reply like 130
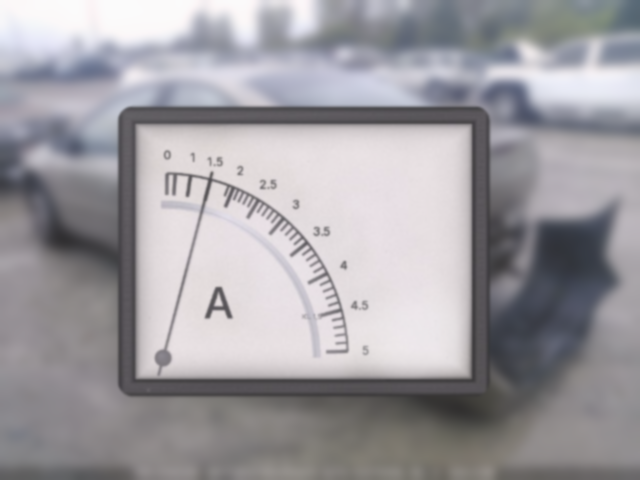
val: 1.5
